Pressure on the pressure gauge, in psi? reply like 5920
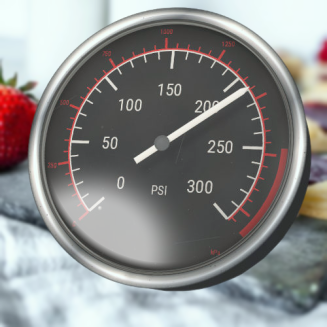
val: 210
